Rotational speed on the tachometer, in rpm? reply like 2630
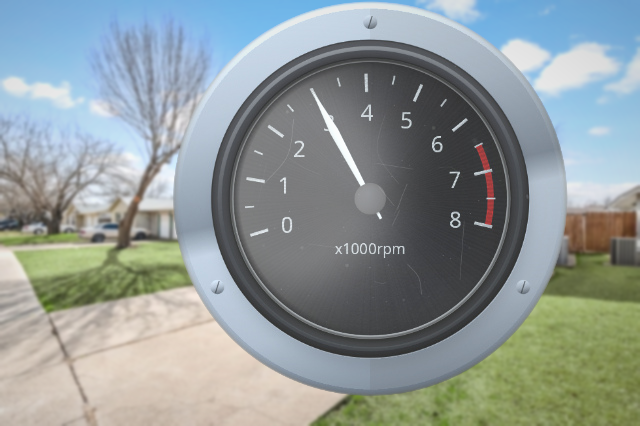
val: 3000
